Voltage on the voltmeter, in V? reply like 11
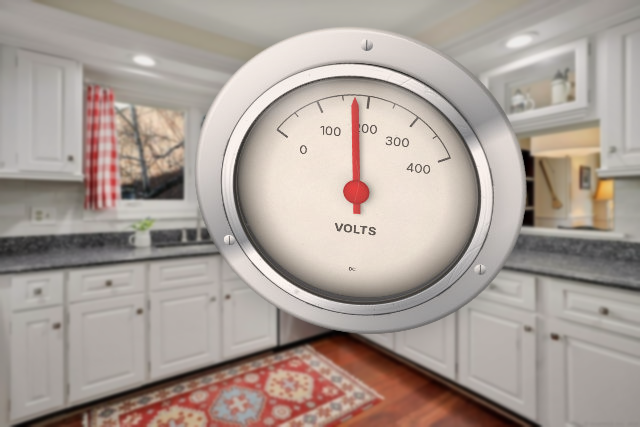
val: 175
